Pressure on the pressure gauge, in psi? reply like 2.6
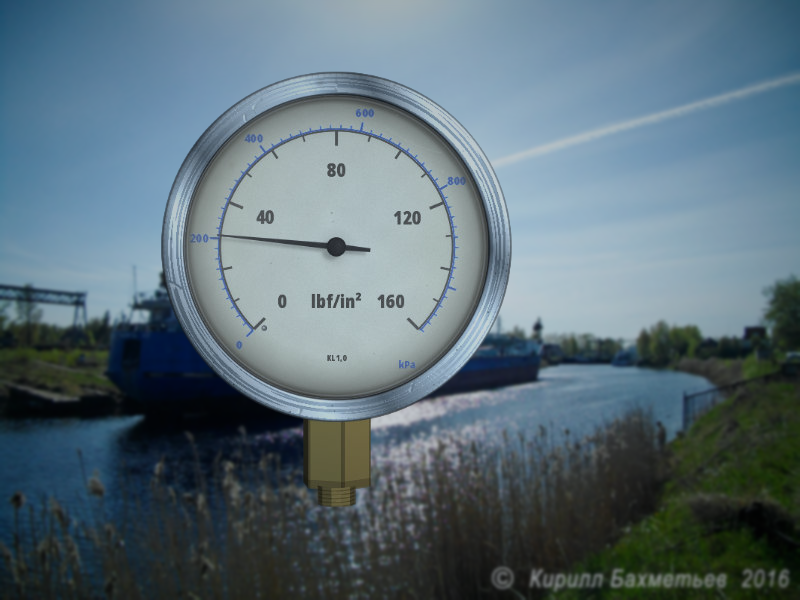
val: 30
